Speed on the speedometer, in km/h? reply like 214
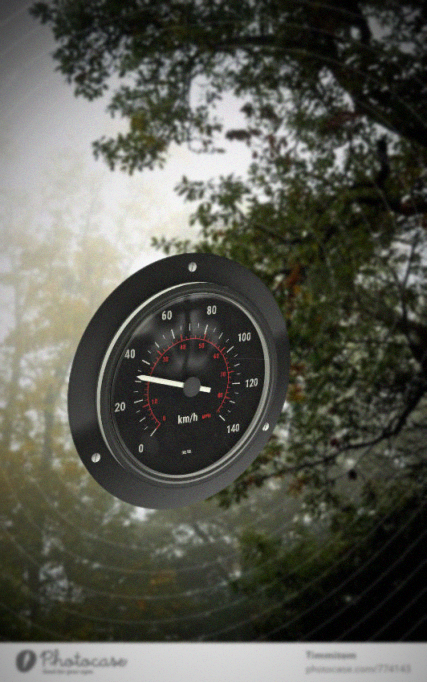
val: 32.5
